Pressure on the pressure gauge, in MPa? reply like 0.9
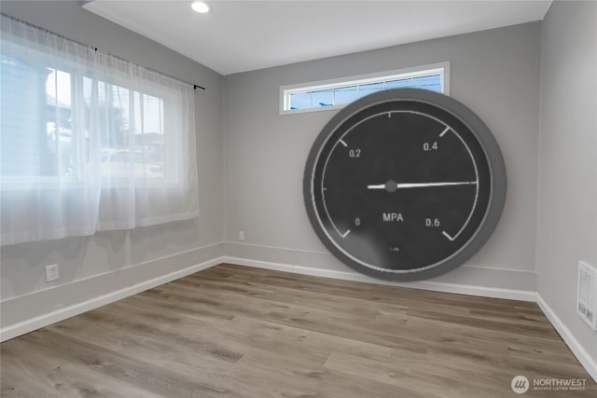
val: 0.5
